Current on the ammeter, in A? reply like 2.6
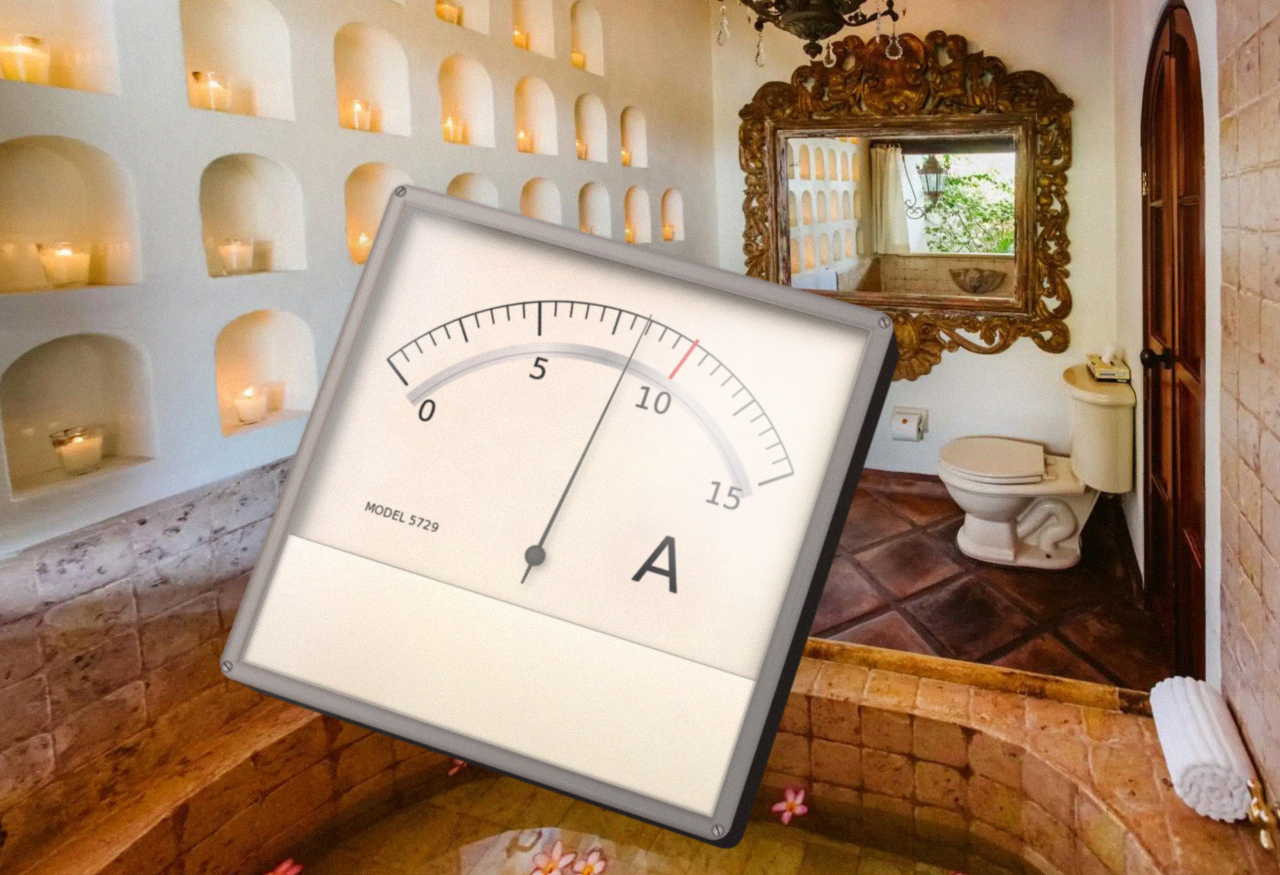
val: 8.5
